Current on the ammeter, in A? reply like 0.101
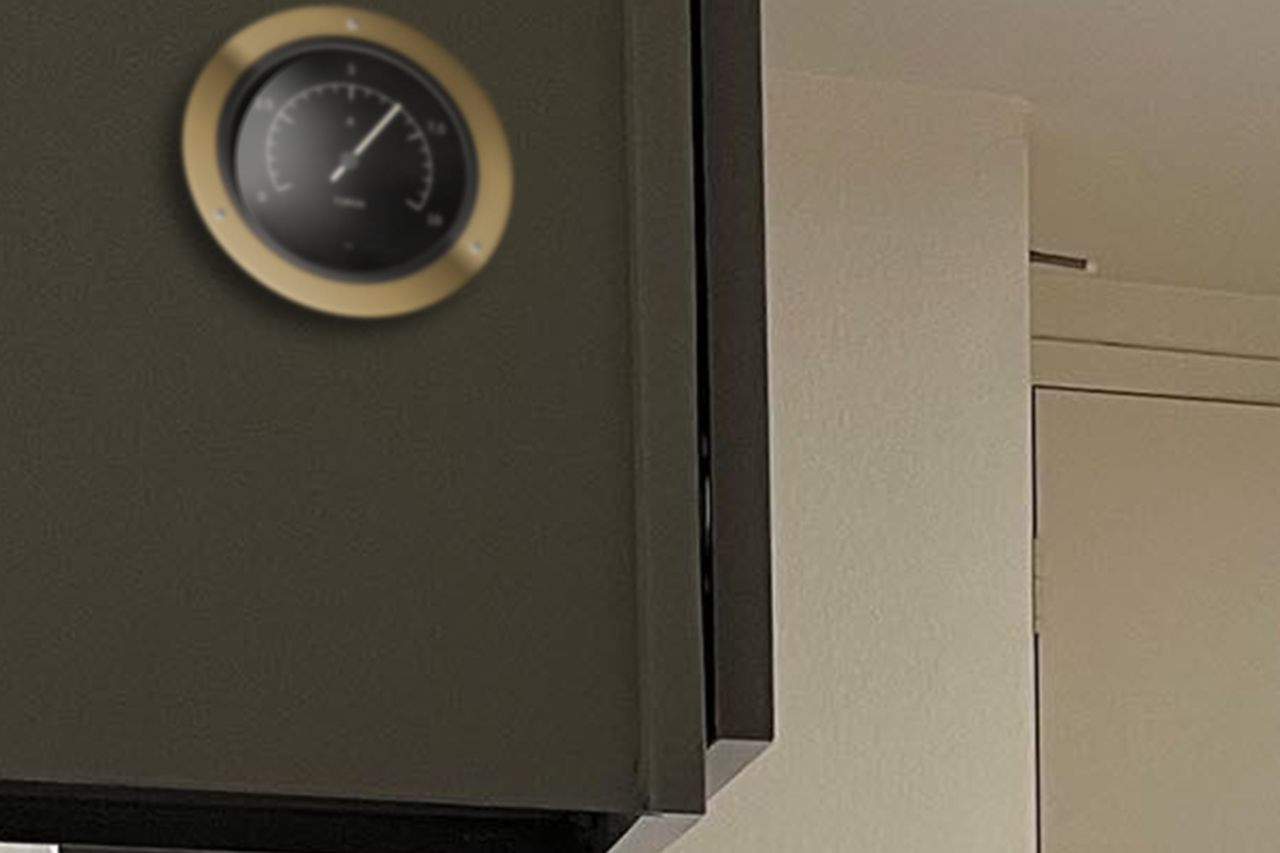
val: 6.5
